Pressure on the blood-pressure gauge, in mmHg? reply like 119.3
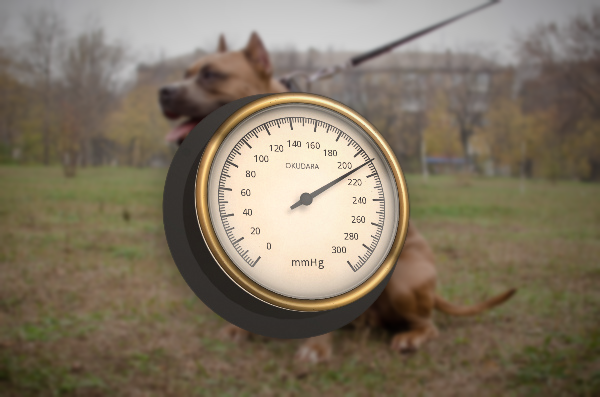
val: 210
